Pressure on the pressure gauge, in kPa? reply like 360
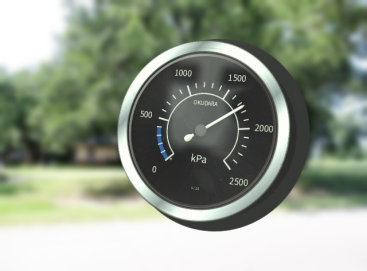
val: 1750
